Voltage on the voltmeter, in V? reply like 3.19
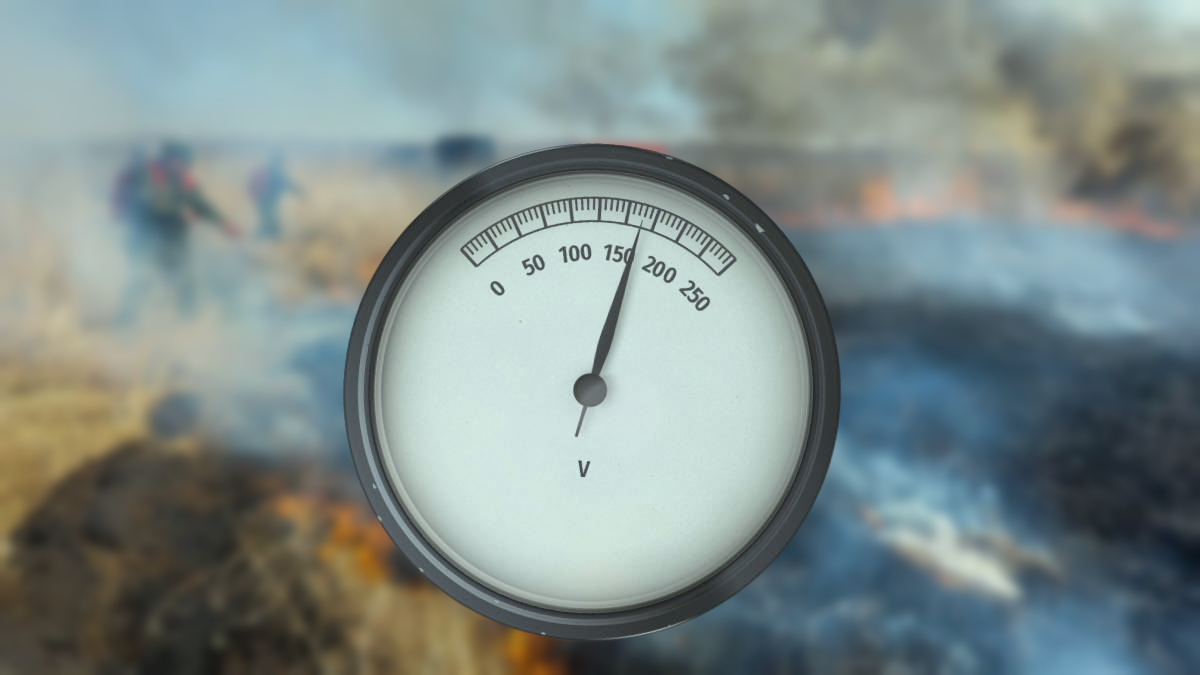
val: 165
